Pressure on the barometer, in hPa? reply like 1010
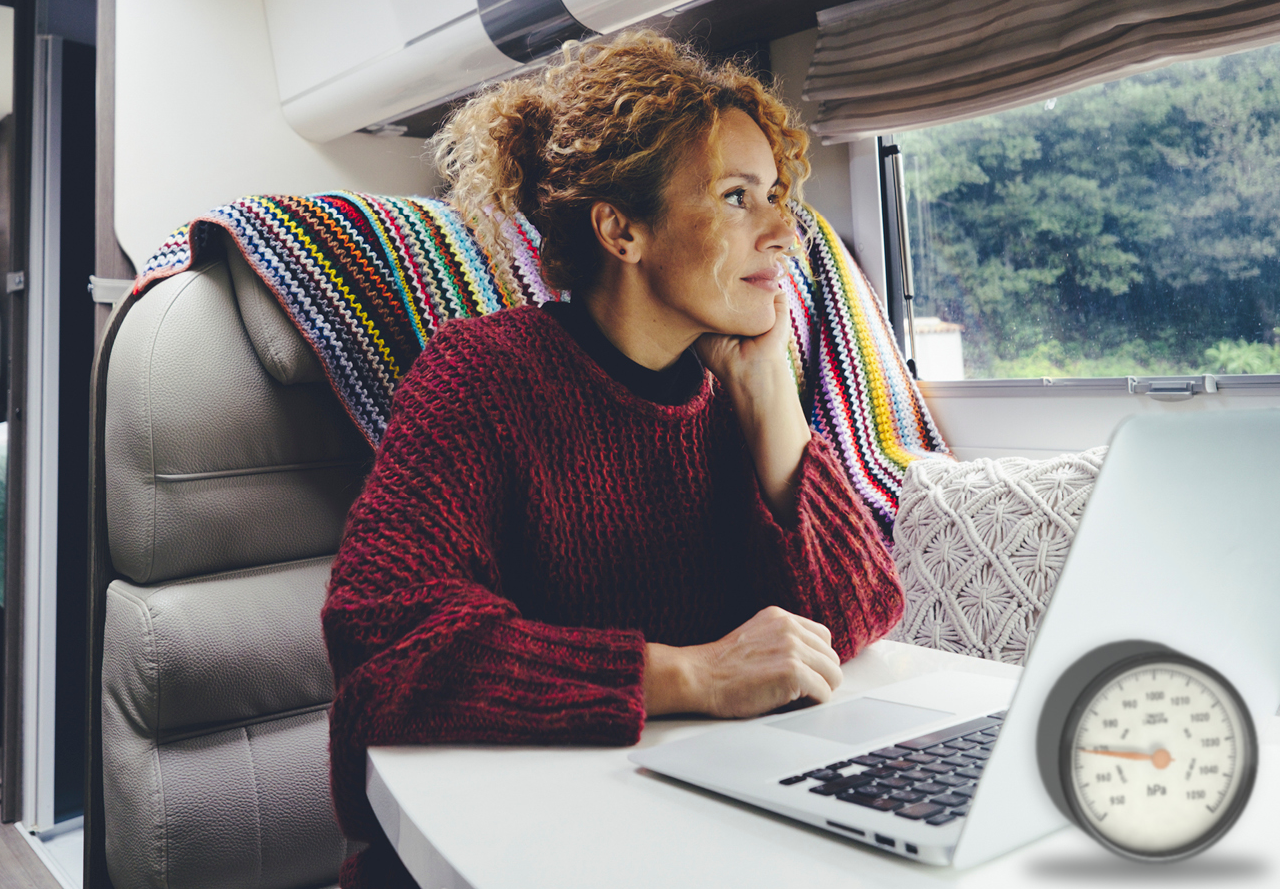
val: 970
